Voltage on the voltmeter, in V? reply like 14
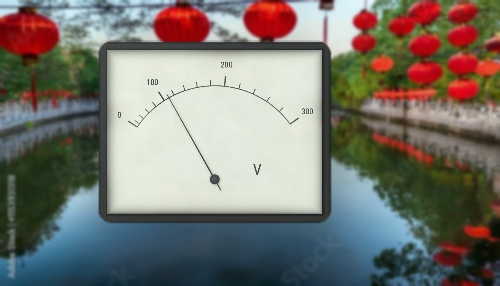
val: 110
